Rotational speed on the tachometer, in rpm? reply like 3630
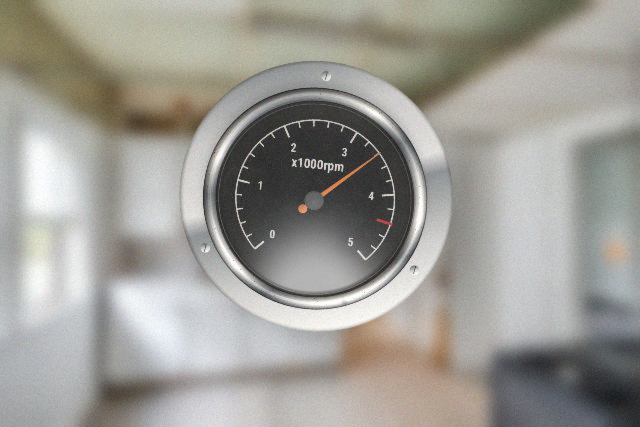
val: 3400
